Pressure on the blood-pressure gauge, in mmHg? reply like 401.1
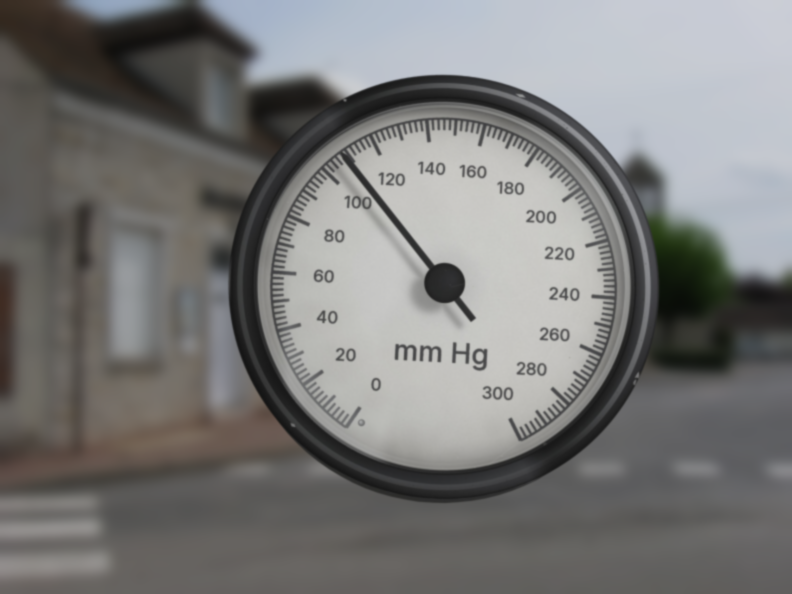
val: 108
